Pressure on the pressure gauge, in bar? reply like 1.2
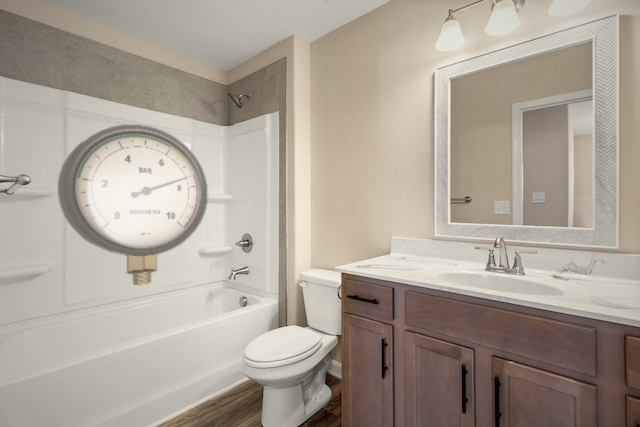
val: 7.5
